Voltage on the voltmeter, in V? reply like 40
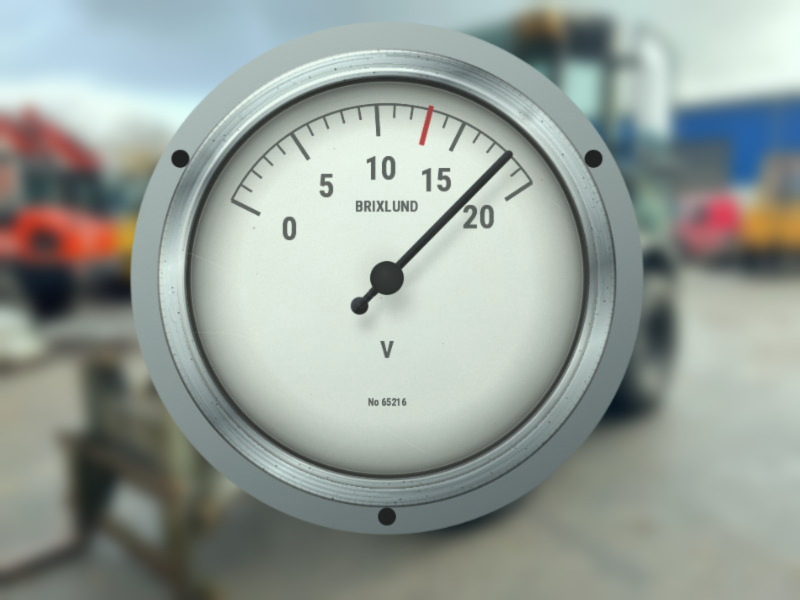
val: 18
